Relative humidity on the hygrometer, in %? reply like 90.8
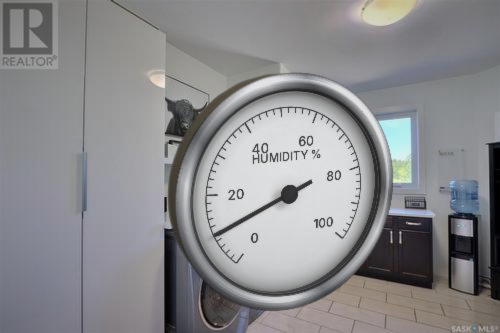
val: 10
